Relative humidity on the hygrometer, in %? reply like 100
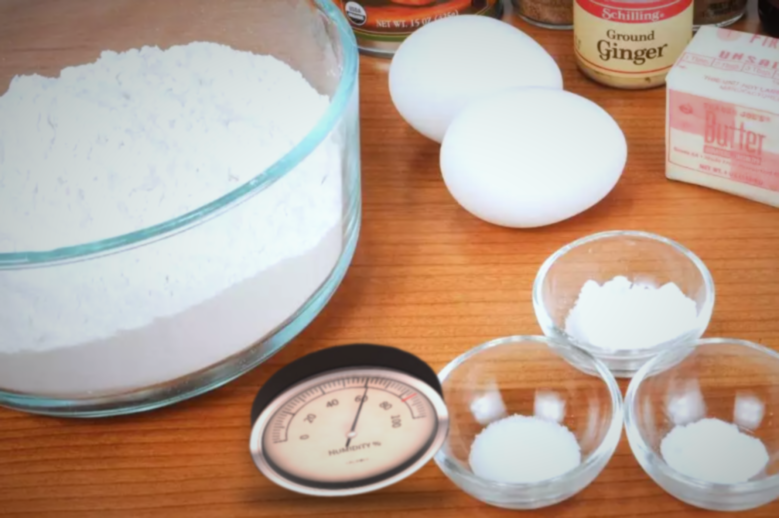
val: 60
